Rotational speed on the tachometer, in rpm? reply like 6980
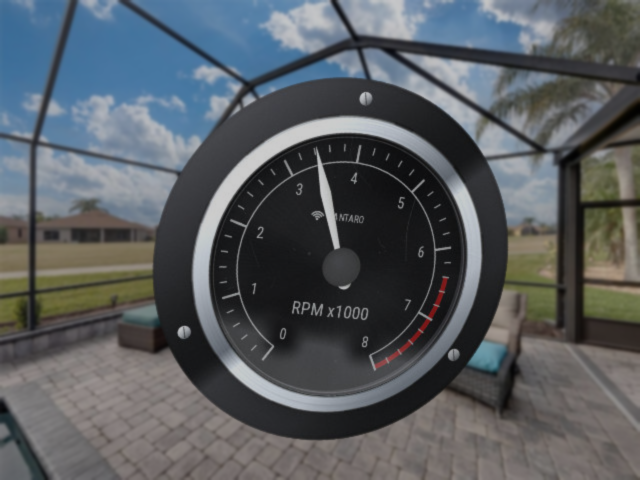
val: 3400
